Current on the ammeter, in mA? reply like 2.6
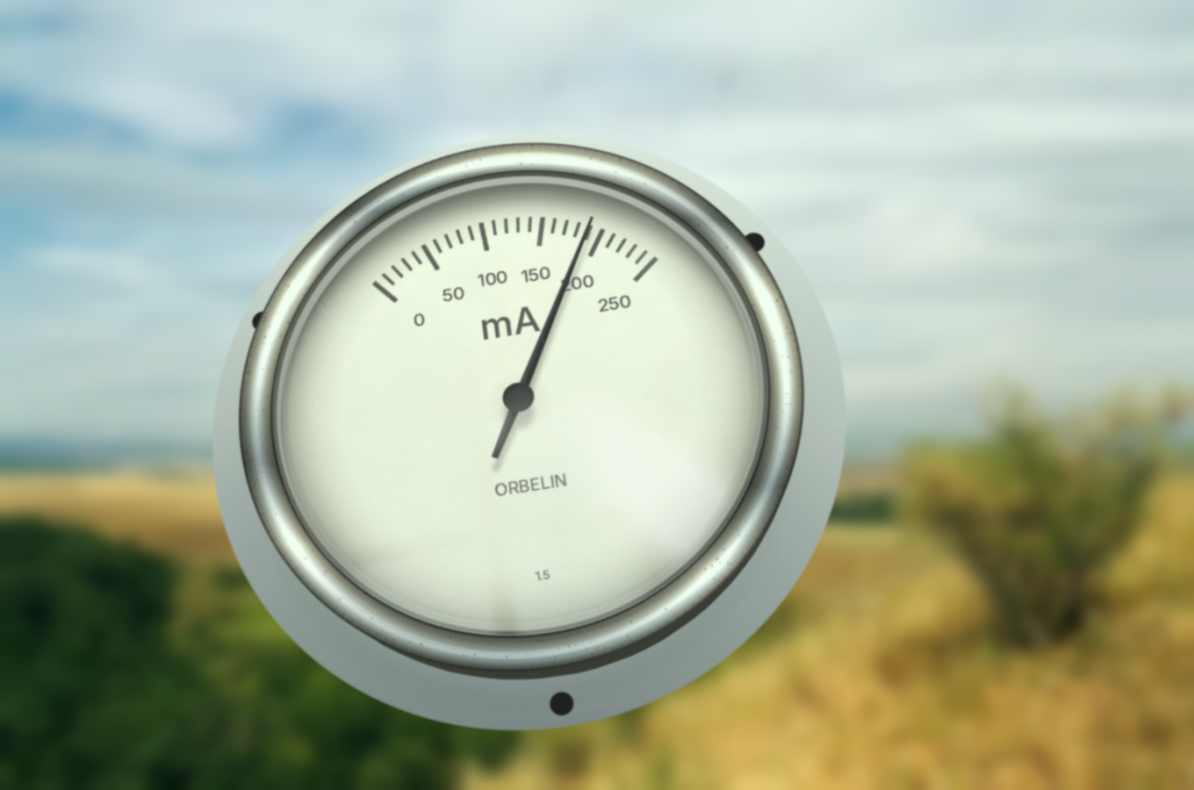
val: 190
